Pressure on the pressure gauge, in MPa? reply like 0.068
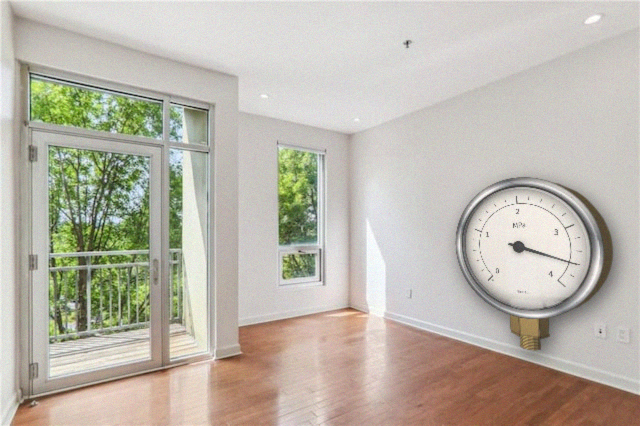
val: 3.6
